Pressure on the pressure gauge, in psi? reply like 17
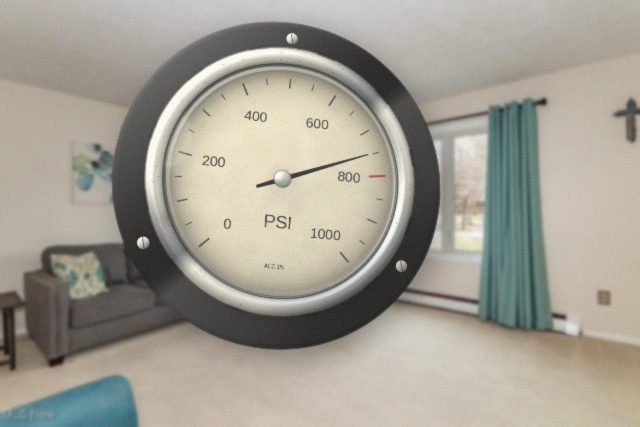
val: 750
